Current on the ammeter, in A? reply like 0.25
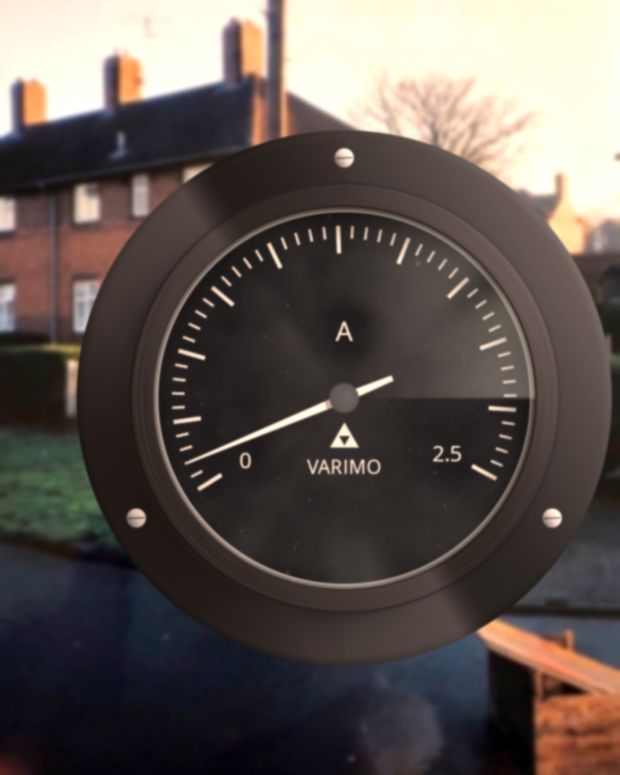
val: 0.1
